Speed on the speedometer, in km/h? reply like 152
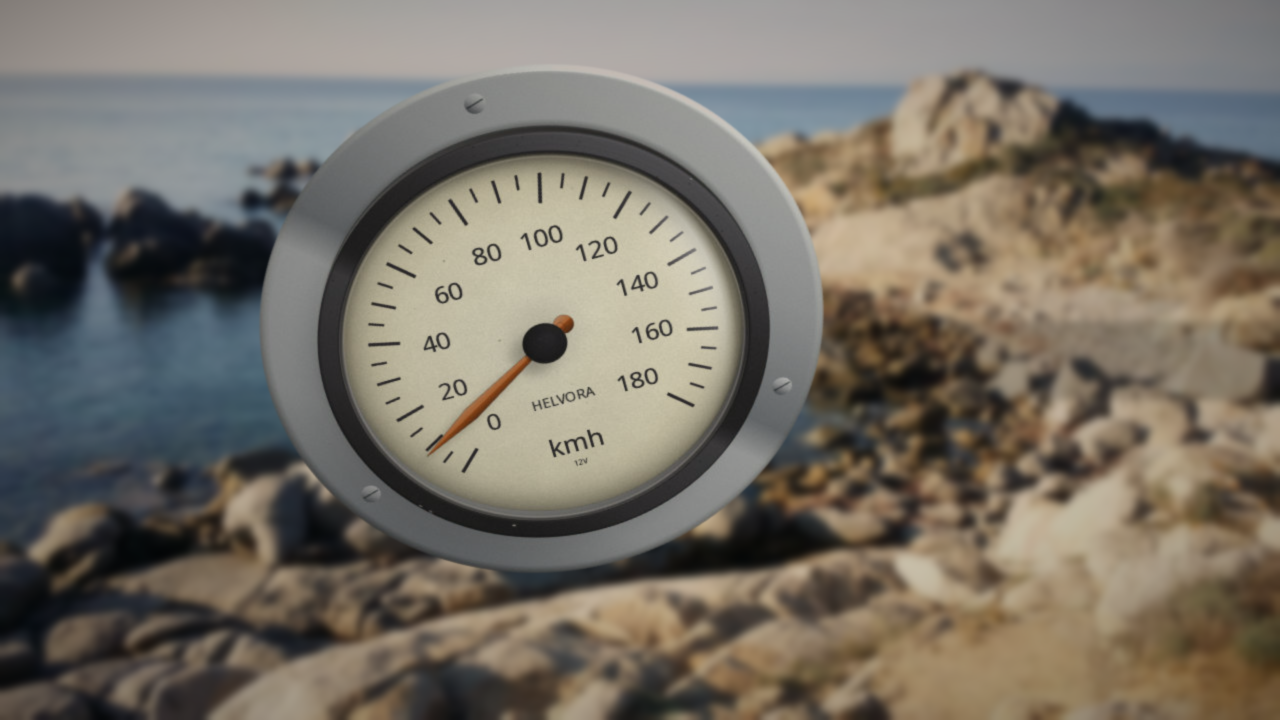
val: 10
